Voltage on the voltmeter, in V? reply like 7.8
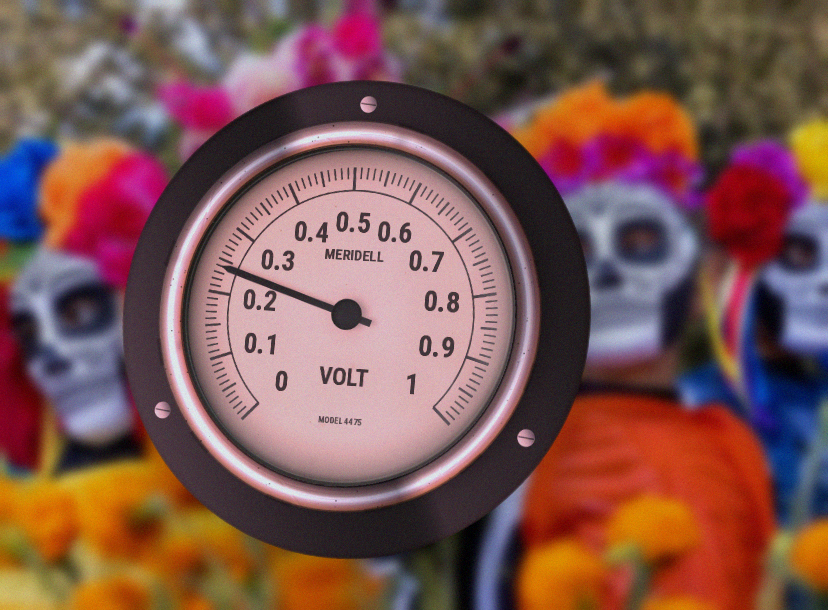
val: 0.24
